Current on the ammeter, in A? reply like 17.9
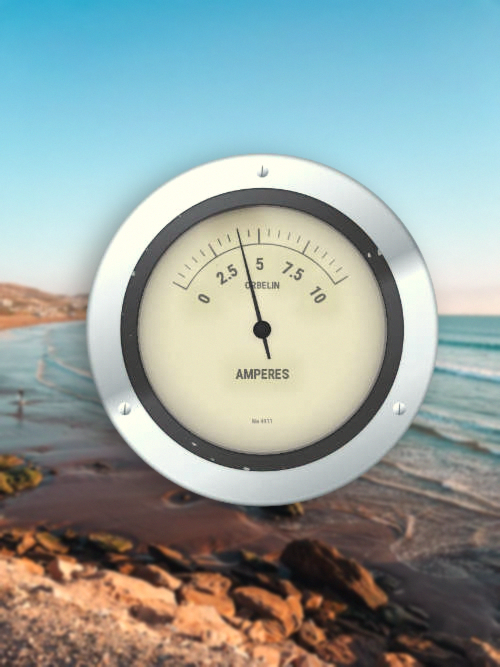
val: 4
